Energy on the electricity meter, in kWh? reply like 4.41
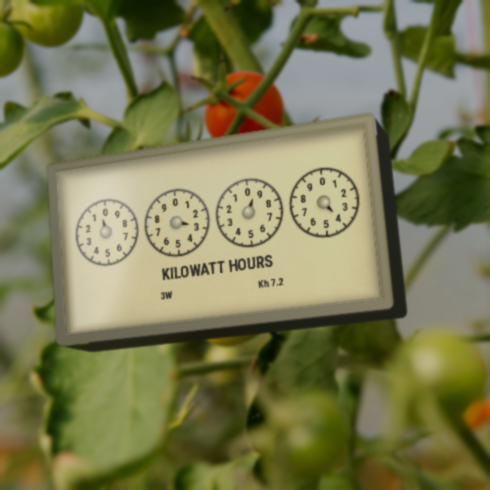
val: 294
